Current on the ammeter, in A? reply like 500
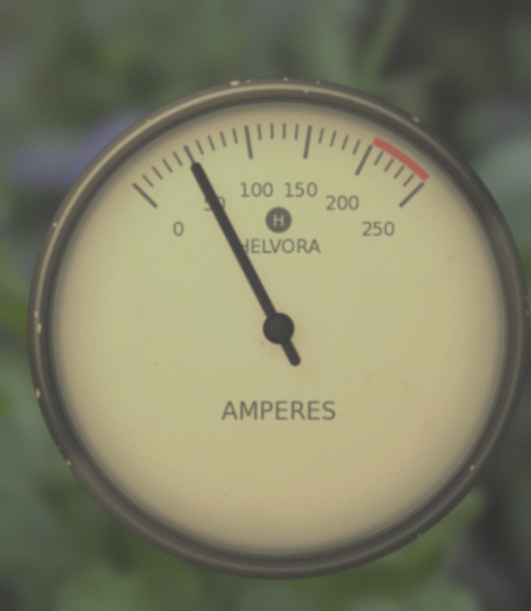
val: 50
